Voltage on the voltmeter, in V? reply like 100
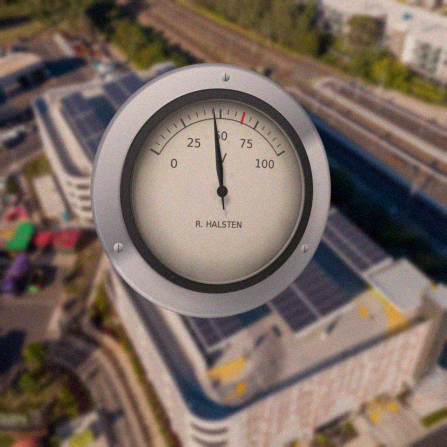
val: 45
